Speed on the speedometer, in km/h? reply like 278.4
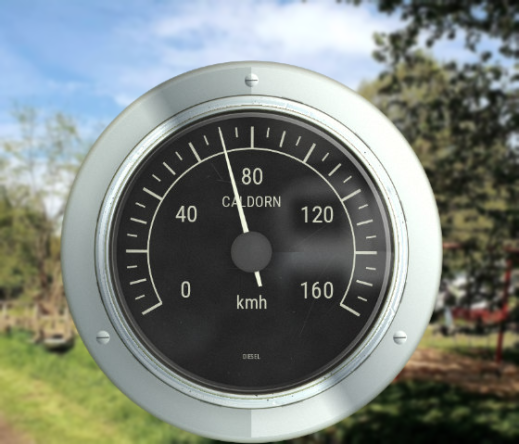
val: 70
